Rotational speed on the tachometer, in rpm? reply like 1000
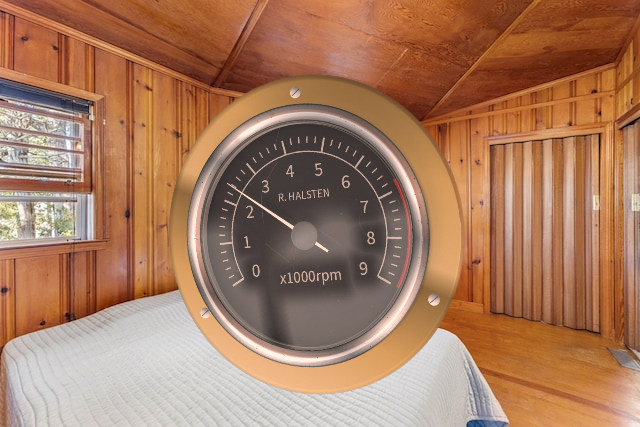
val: 2400
